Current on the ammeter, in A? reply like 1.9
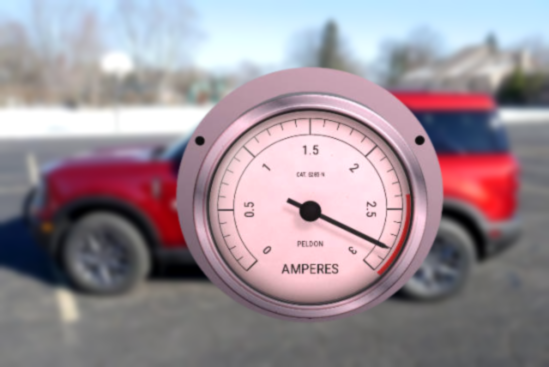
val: 2.8
